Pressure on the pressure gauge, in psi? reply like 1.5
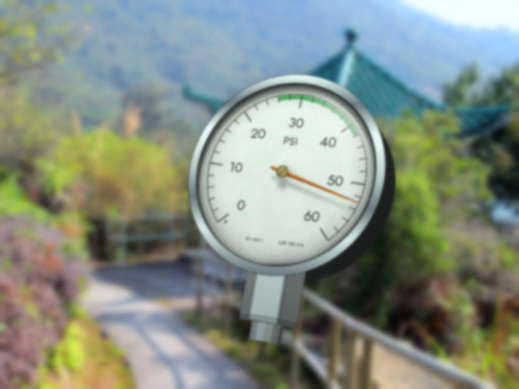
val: 53
